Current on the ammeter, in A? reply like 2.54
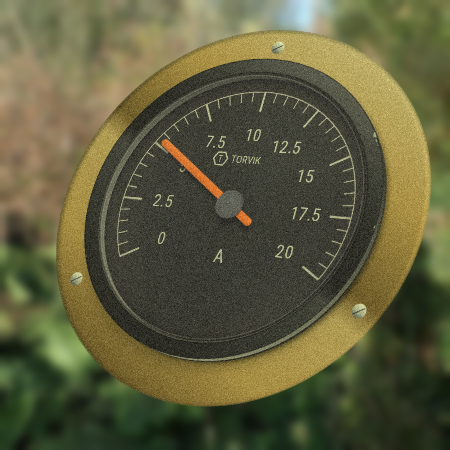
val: 5.25
